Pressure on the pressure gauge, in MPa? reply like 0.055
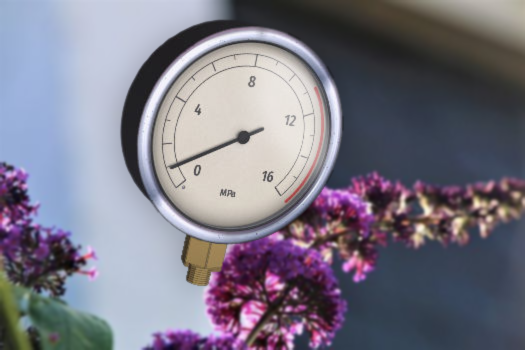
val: 1
